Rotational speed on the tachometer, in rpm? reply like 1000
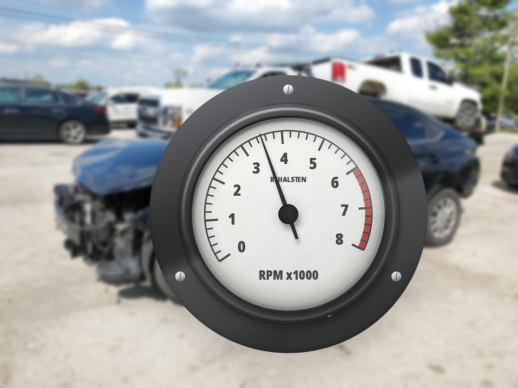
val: 3500
